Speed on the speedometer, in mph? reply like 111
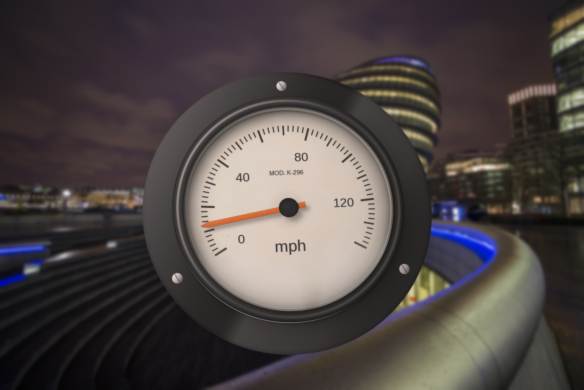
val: 12
